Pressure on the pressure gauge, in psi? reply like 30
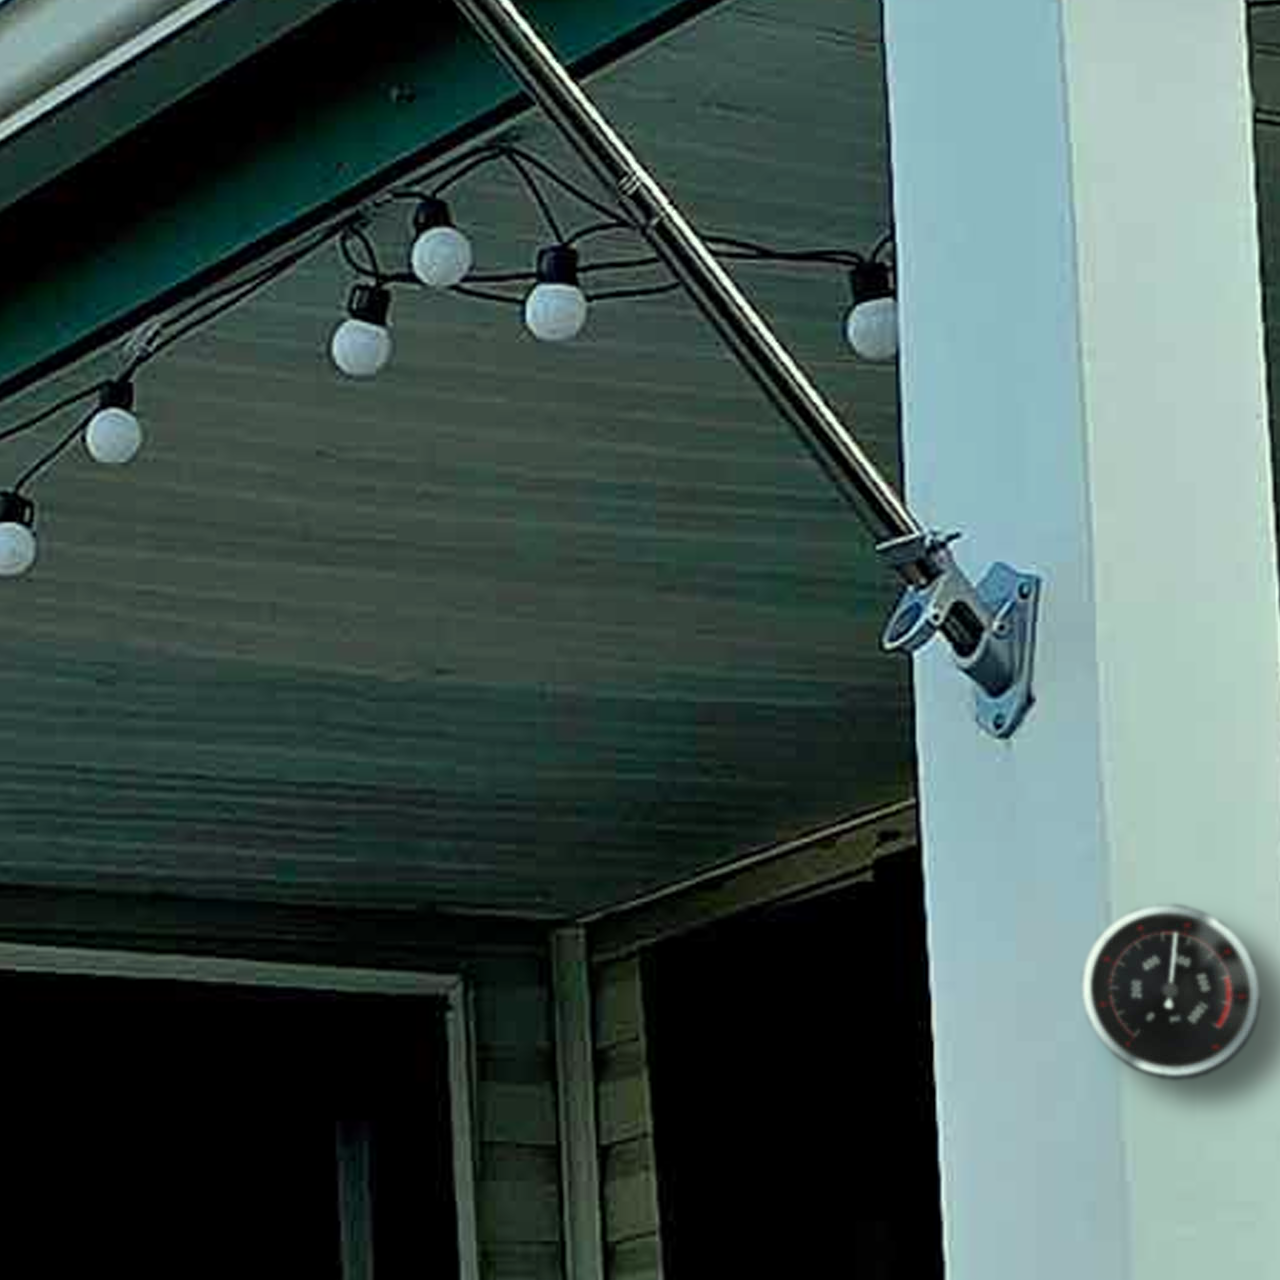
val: 550
